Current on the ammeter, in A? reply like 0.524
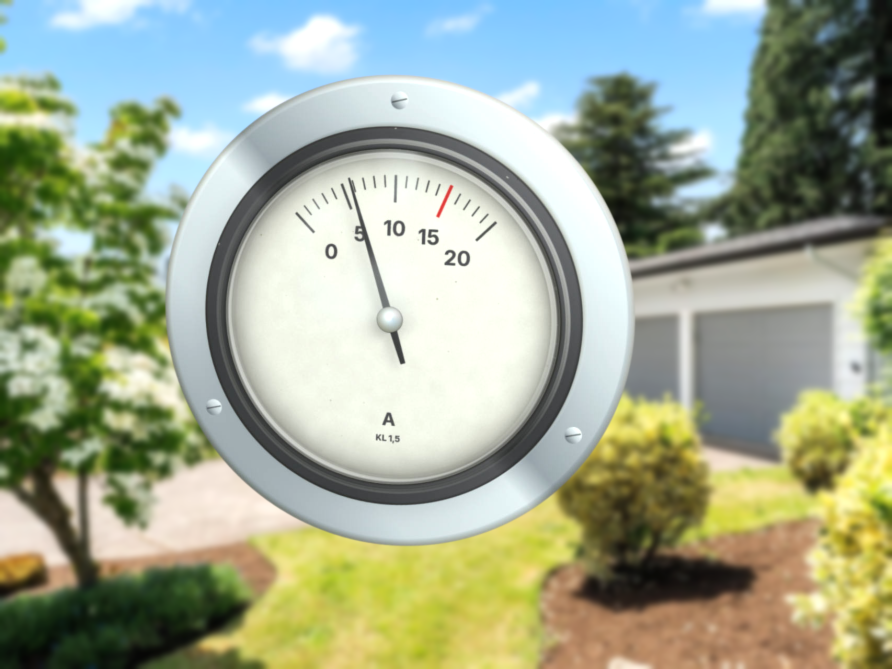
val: 6
